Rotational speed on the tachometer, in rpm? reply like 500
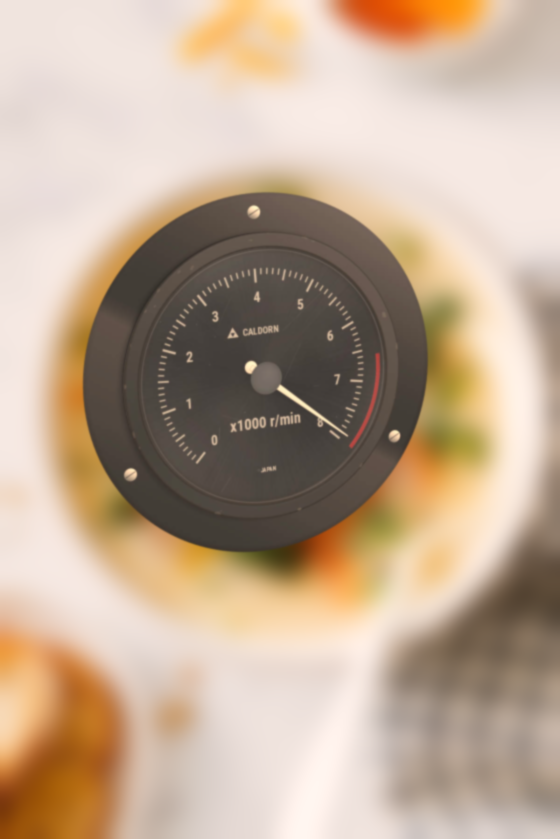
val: 7900
